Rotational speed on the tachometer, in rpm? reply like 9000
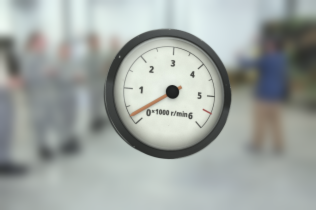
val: 250
